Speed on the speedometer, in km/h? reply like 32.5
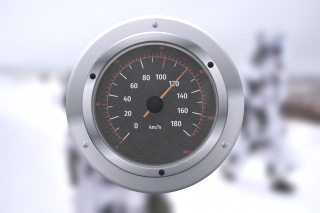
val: 120
